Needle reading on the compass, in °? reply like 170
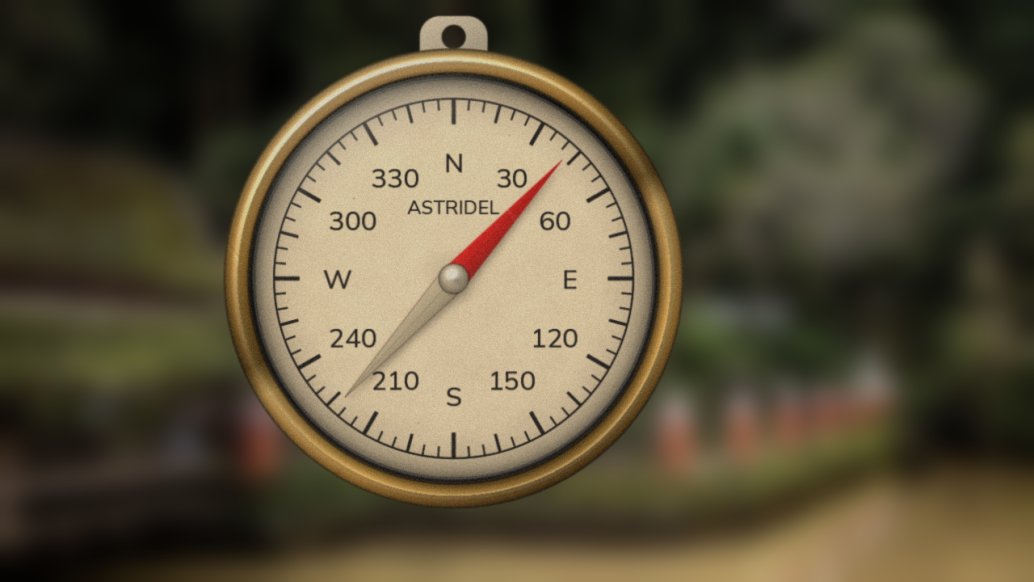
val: 42.5
